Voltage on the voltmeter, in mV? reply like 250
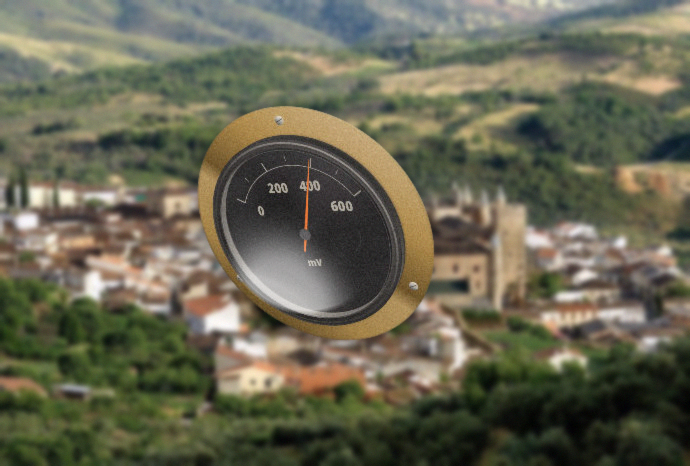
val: 400
